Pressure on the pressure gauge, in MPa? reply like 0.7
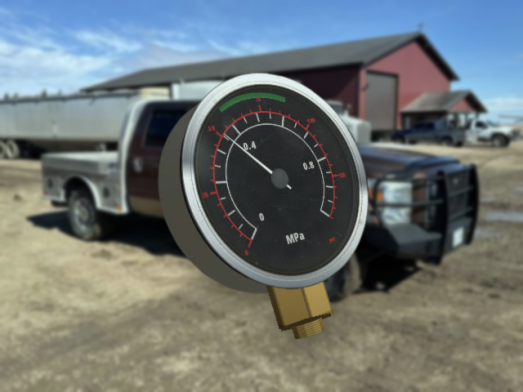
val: 0.35
